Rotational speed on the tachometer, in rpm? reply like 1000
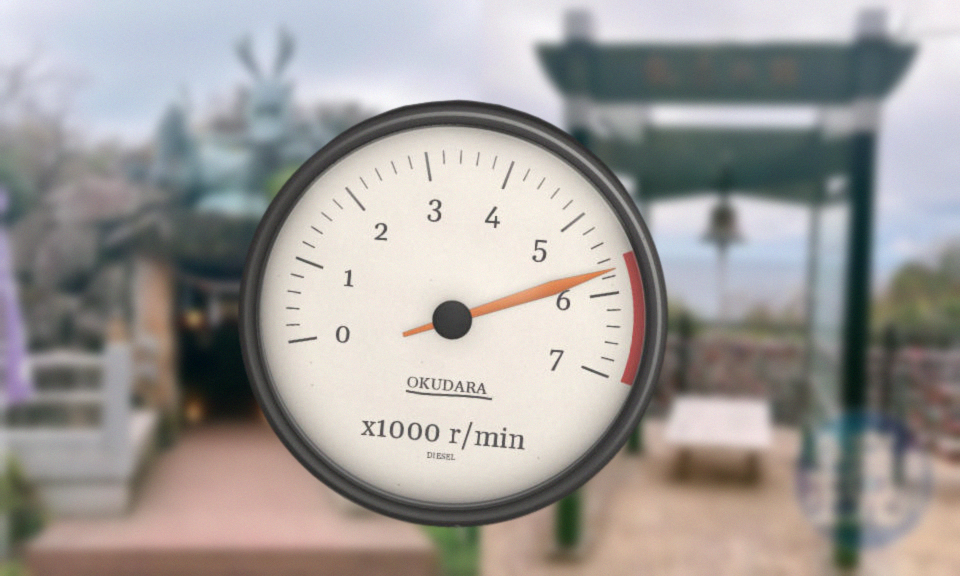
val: 5700
